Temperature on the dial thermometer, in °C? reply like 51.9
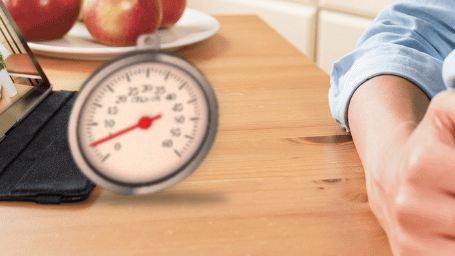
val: 5
